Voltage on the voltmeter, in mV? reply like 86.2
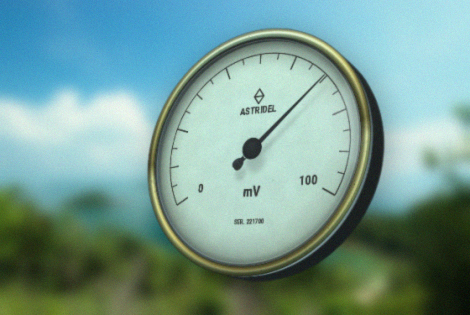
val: 70
